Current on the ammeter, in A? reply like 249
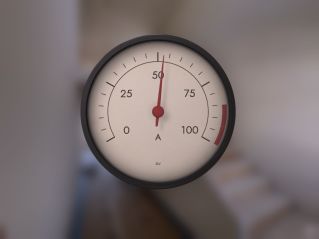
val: 52.5
